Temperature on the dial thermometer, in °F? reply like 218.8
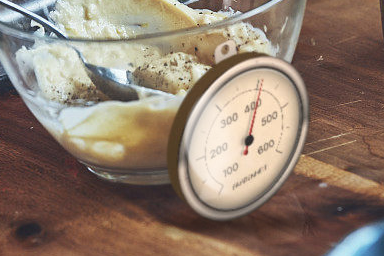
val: 400
